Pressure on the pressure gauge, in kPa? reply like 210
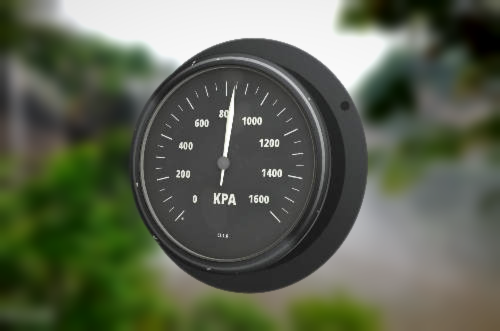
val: 850
